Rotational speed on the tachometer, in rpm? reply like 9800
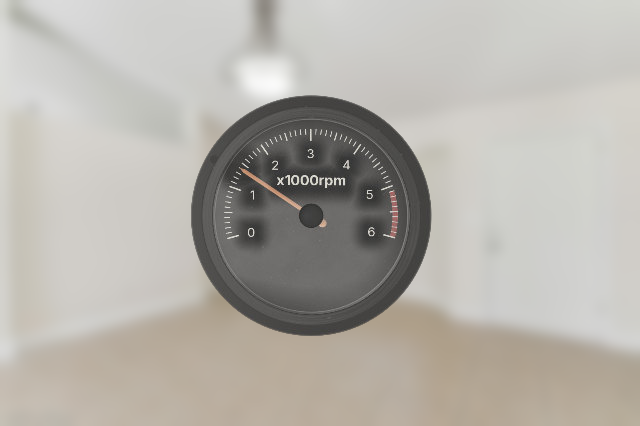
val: 1400
